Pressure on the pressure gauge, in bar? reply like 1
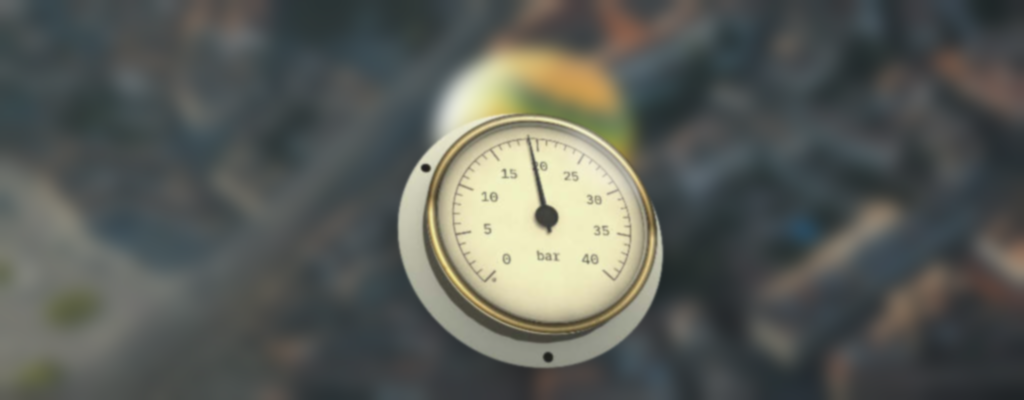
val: 19
